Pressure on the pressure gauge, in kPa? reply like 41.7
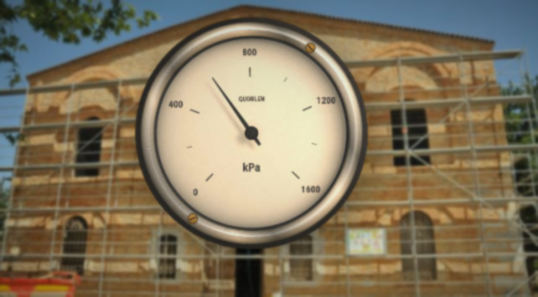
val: 600
